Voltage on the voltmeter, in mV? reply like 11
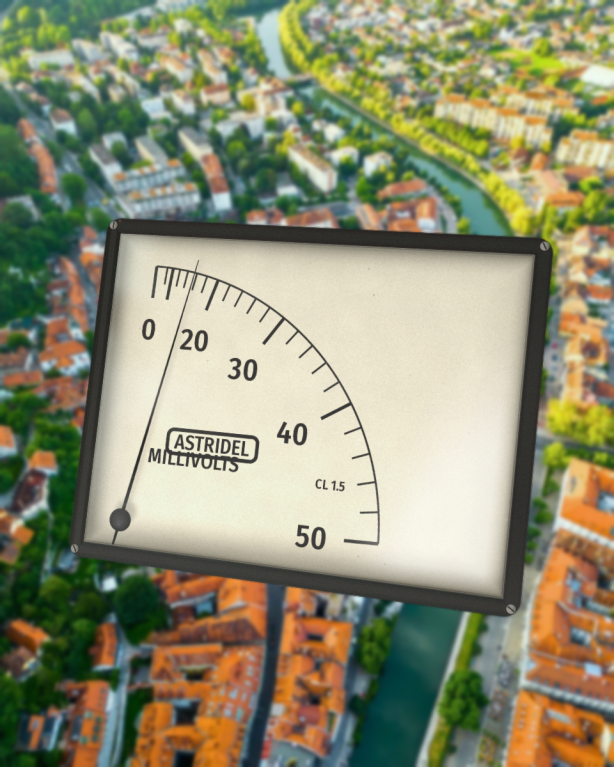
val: 16
